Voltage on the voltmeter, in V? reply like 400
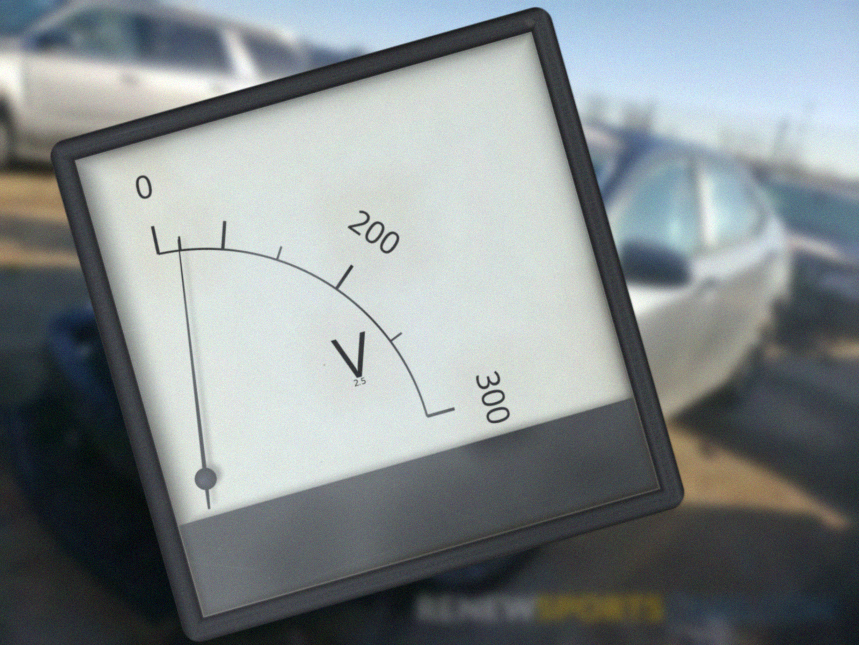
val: 50
